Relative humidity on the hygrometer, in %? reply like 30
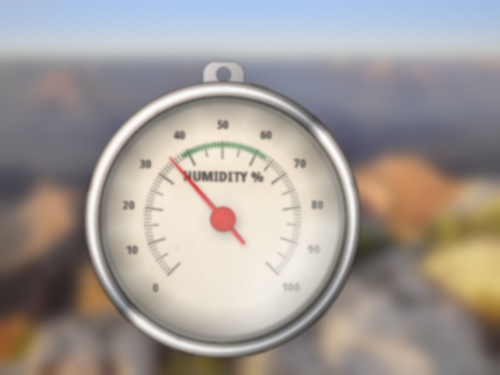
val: 35
